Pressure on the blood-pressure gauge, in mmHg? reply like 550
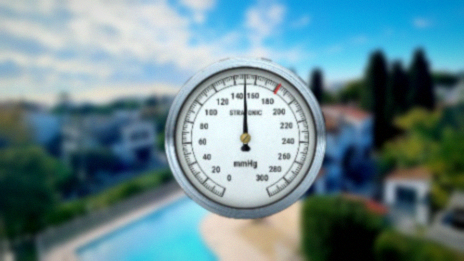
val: 150
